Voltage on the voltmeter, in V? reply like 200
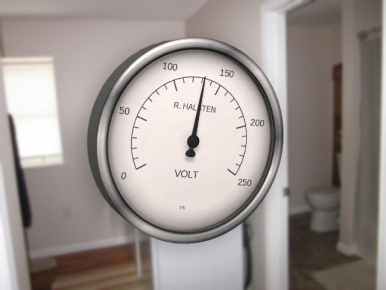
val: 130
